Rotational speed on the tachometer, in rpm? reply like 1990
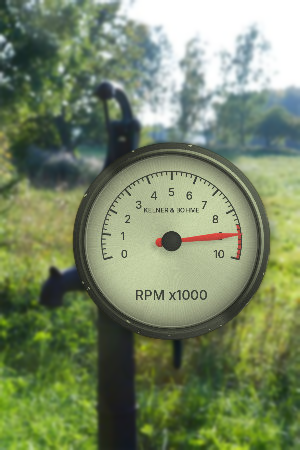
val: 9000
